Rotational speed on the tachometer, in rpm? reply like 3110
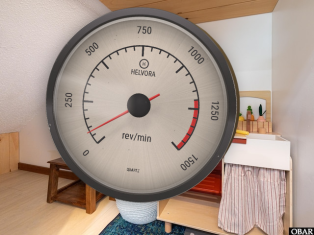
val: 75
